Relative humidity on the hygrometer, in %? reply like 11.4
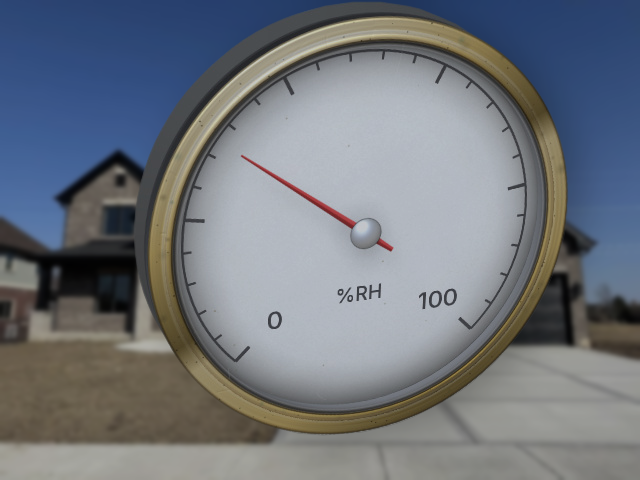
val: 30
